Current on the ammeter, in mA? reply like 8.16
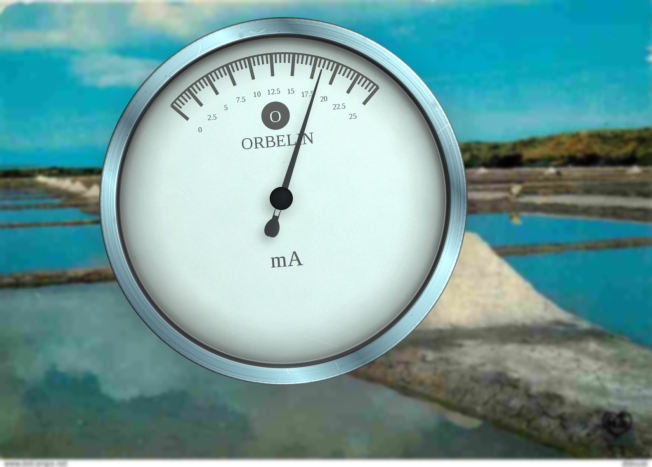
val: 18.5
